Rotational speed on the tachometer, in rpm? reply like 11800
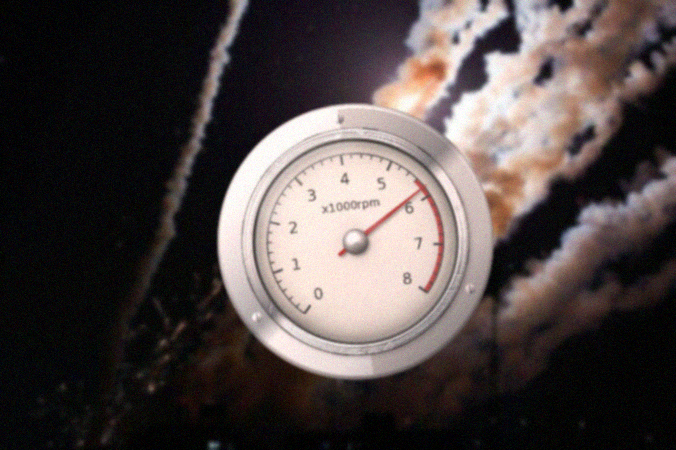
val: 5800
